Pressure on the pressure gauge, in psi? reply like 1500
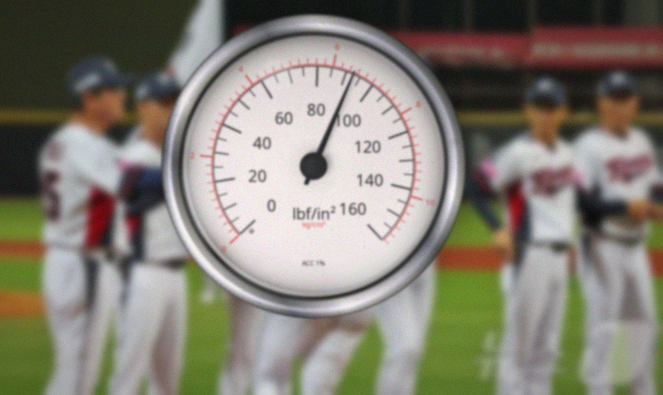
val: 92.5
